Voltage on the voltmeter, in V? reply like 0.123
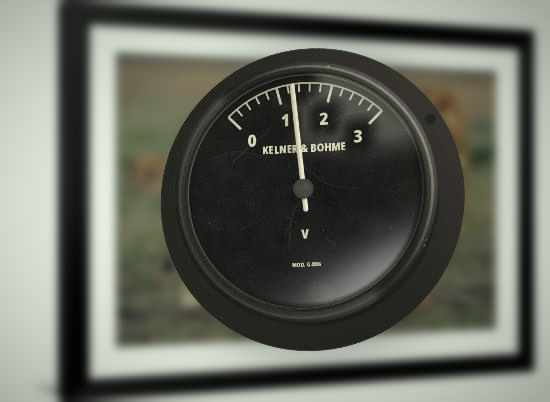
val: 1.3
